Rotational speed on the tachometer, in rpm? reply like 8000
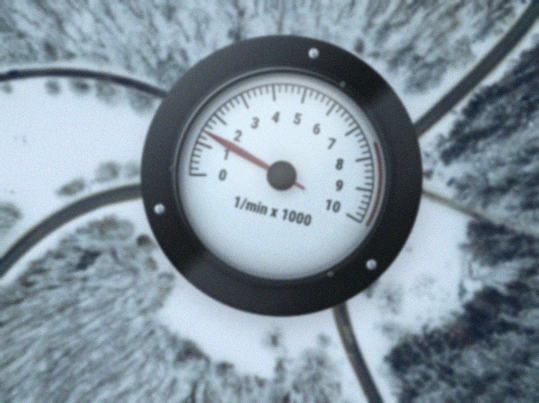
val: 1400
